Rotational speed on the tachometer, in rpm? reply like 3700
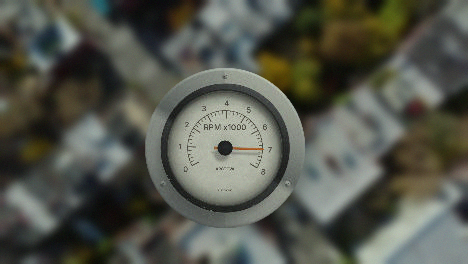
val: 7000
